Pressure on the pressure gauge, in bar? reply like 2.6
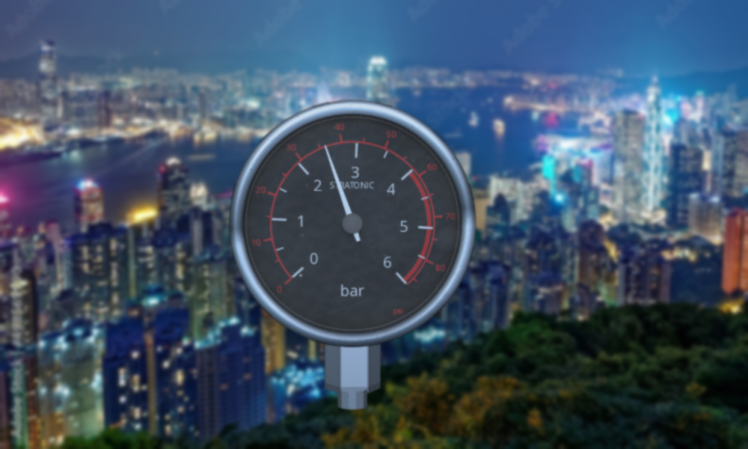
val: 2.5
